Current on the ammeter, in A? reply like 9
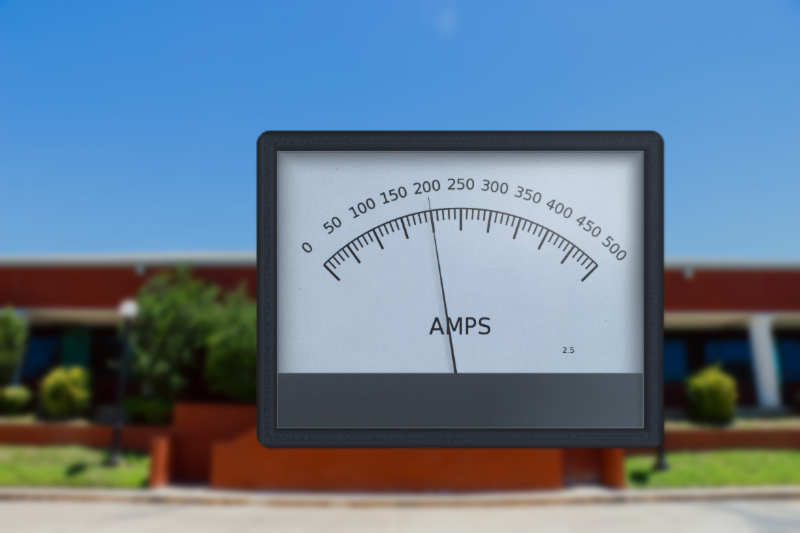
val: 200
